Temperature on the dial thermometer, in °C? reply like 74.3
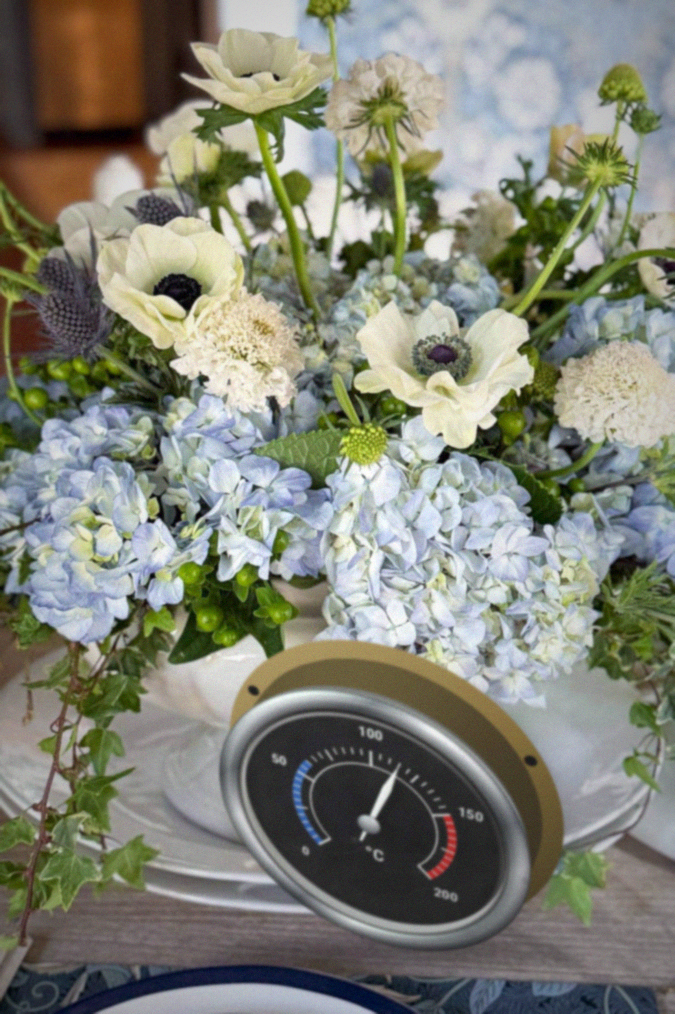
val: 115
